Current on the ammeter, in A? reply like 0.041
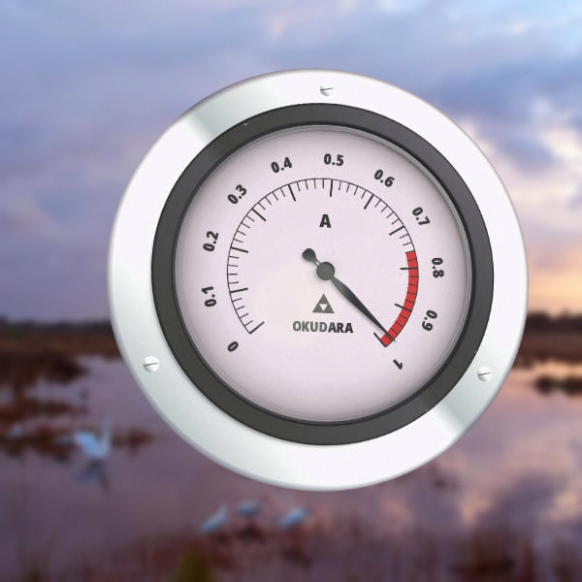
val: 0.98
